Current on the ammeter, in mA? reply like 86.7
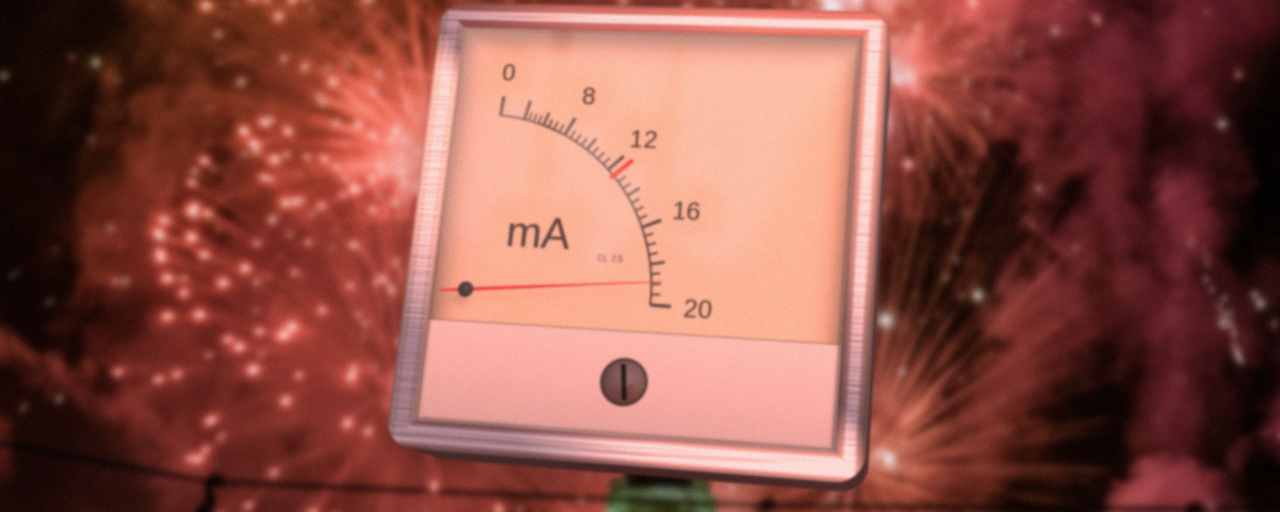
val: 19
